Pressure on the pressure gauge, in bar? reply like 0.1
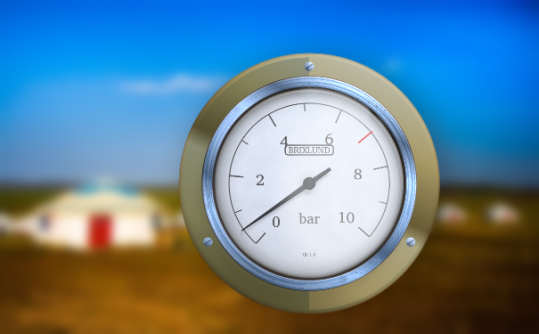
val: 0.5
